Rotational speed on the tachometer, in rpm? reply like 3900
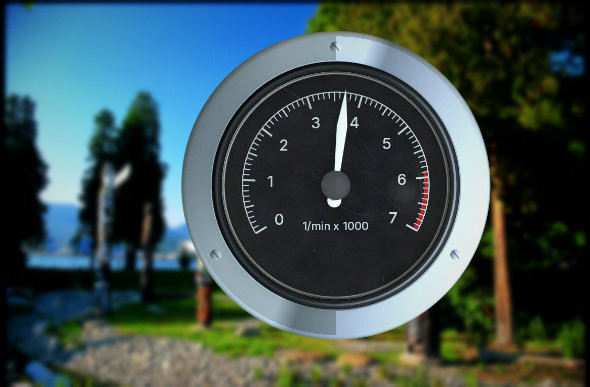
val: 3700
